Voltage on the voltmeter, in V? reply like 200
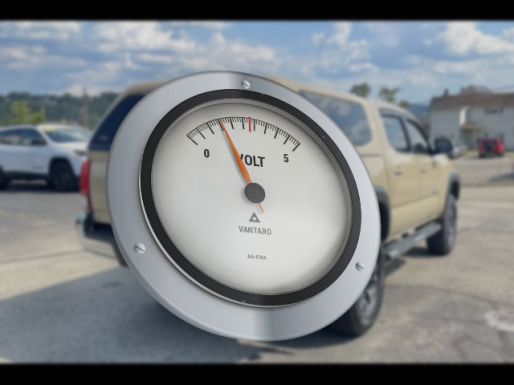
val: 1.5
